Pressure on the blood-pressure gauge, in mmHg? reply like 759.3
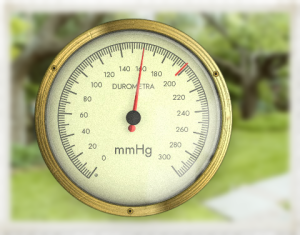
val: 160
